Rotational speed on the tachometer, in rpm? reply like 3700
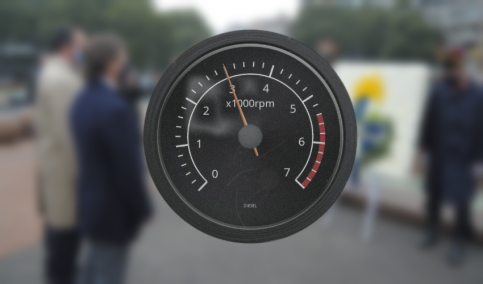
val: 3000
